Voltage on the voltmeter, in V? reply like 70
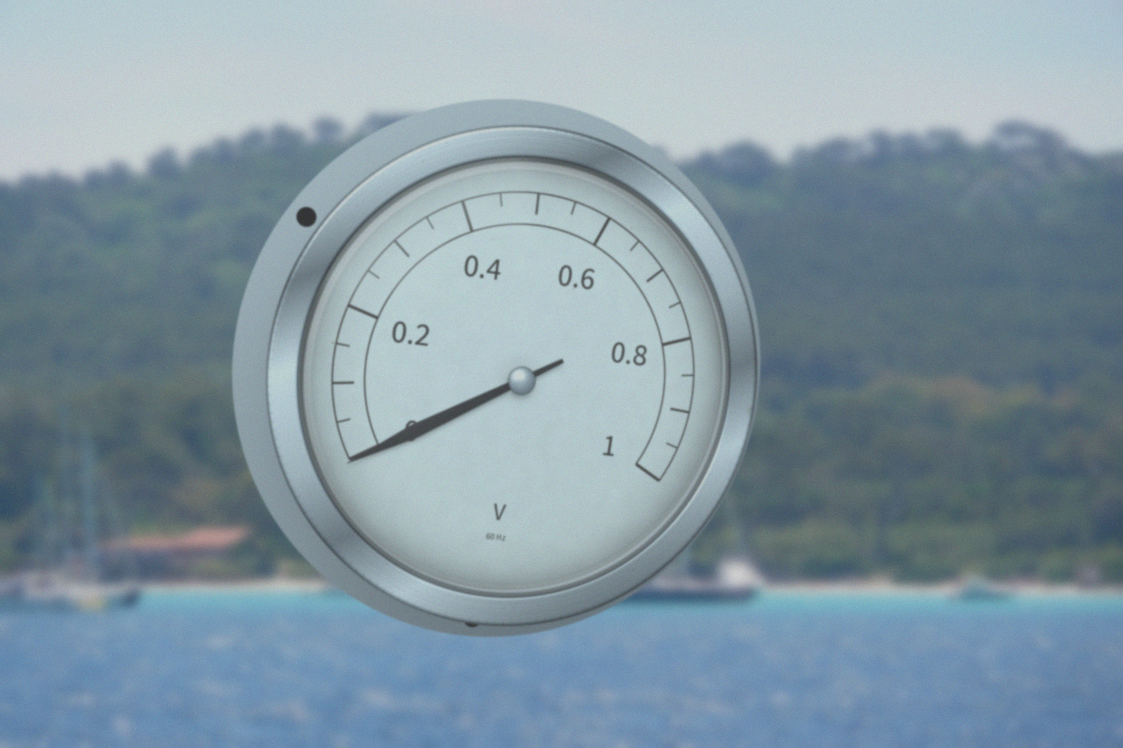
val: 0
